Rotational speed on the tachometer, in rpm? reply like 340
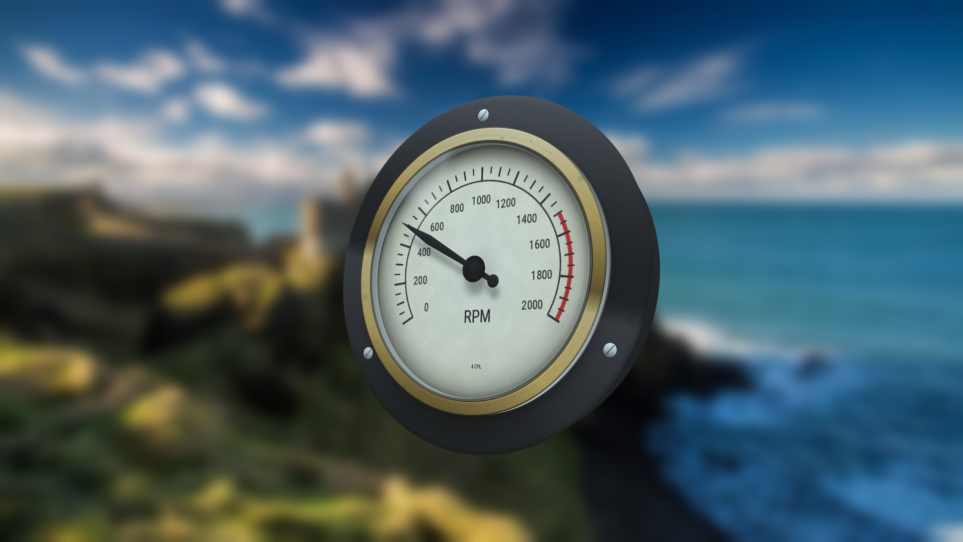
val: 500
